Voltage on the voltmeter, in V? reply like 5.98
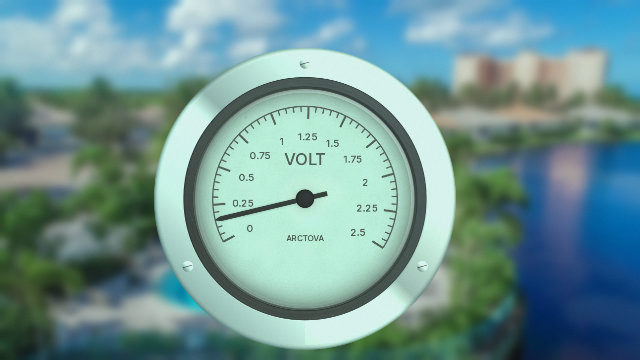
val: 0.15
